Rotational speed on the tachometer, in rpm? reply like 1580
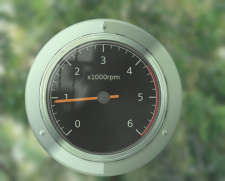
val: 900
